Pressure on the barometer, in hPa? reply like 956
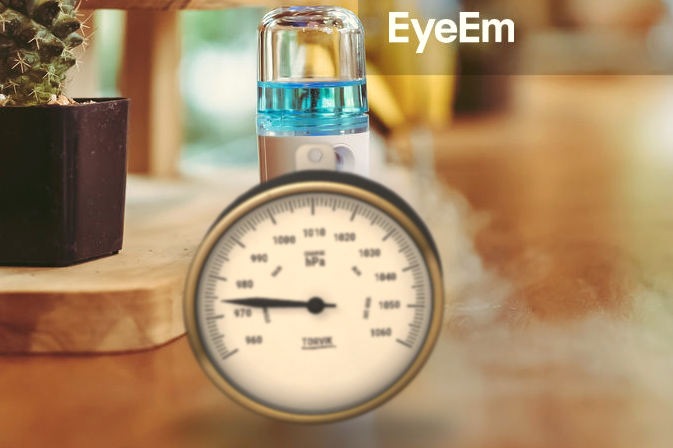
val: 975
